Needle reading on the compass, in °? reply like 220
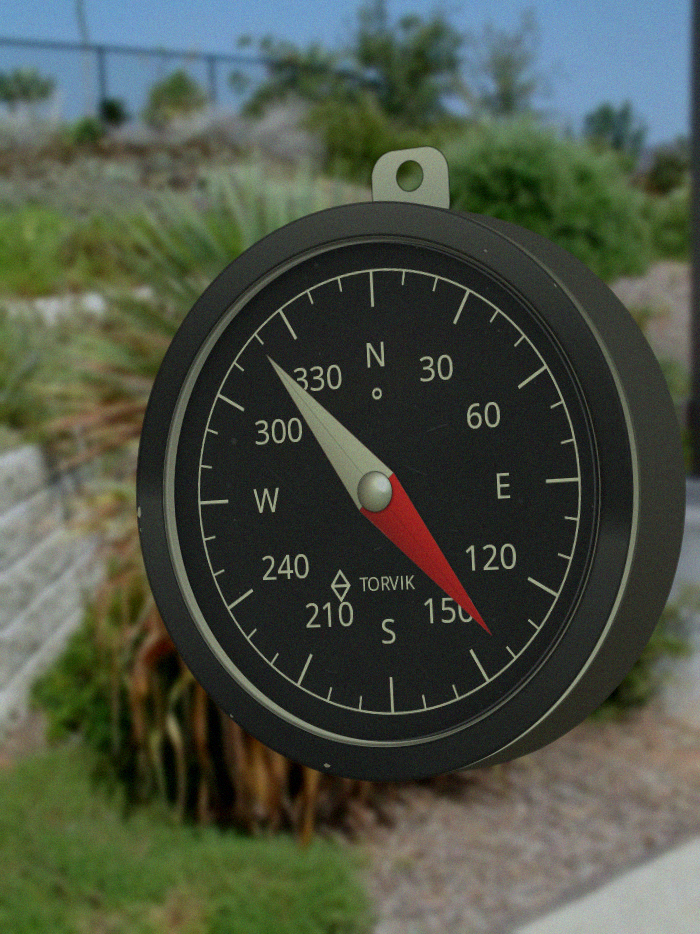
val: 140
